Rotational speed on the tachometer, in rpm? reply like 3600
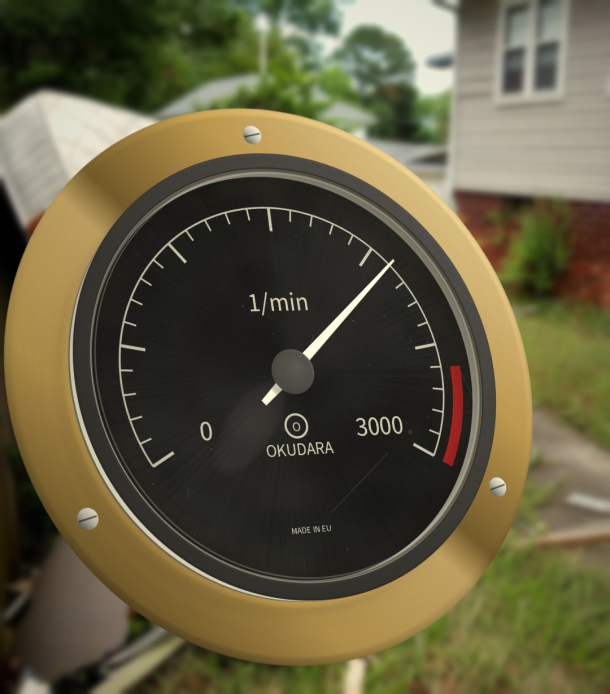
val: 2100
